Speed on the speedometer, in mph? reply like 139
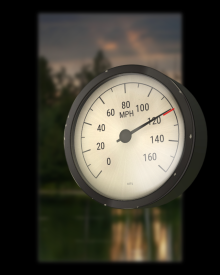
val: 120
